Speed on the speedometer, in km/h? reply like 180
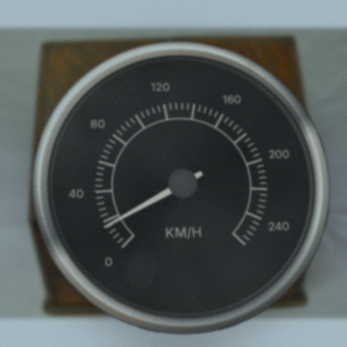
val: 16
